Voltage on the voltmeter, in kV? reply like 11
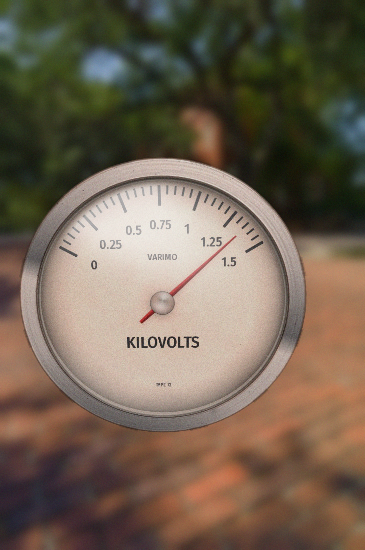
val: 1.35
